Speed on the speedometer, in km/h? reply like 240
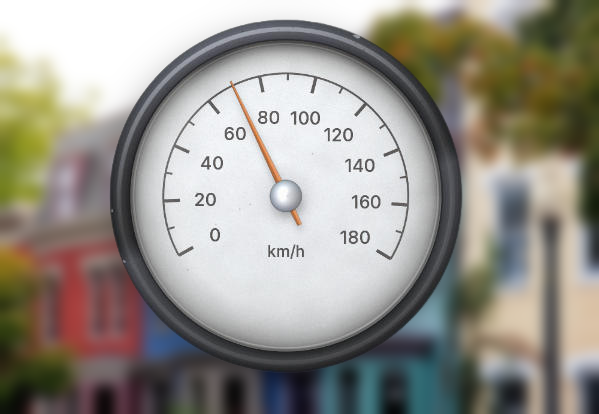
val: 70
